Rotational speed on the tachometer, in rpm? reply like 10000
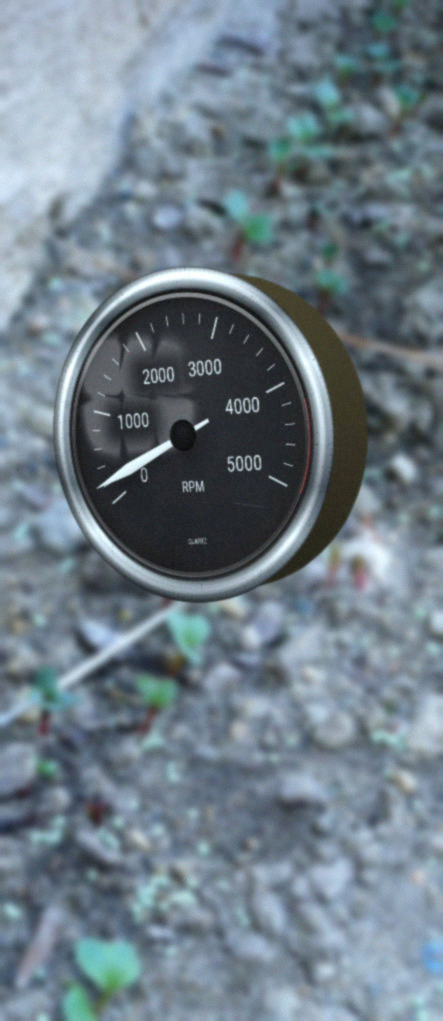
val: 200
